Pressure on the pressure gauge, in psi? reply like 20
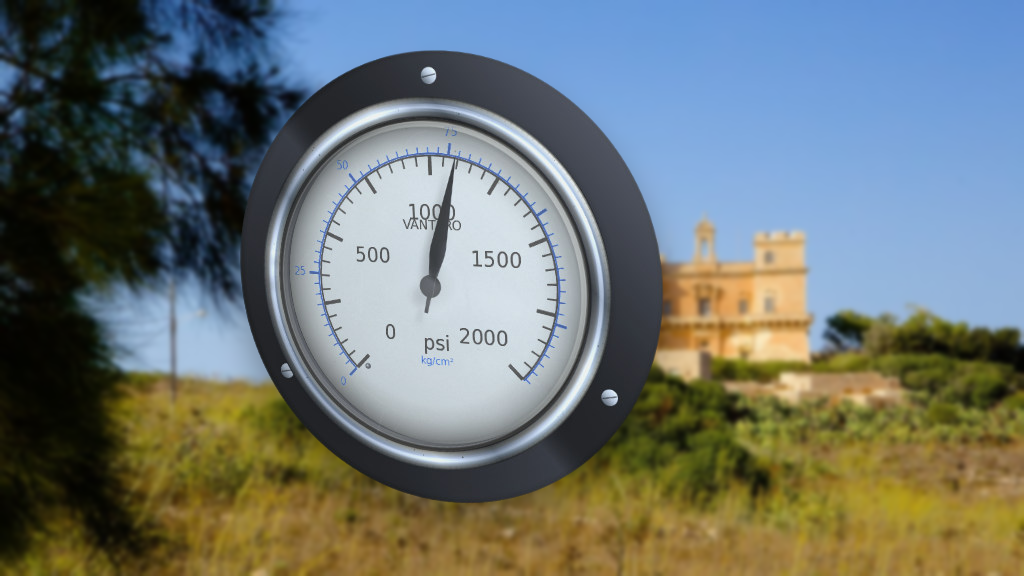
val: 1100
